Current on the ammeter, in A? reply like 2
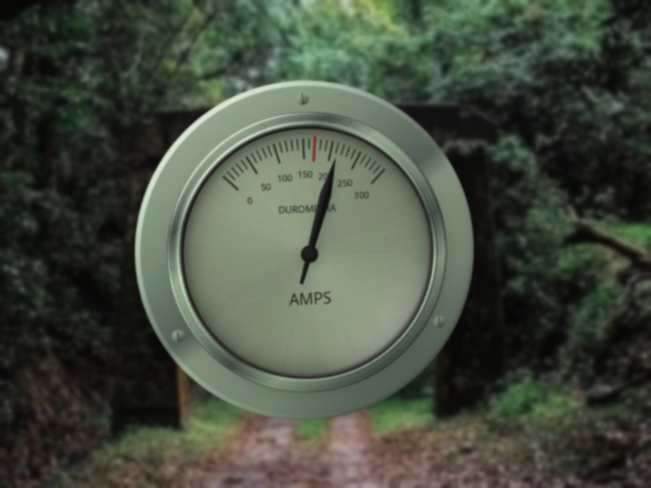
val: 210
